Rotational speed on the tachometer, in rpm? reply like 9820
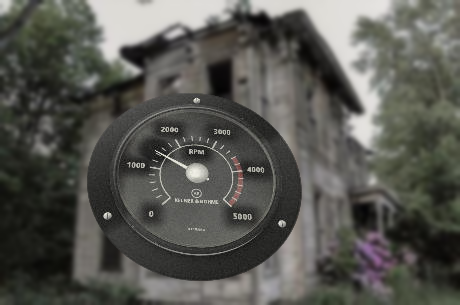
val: 1400
